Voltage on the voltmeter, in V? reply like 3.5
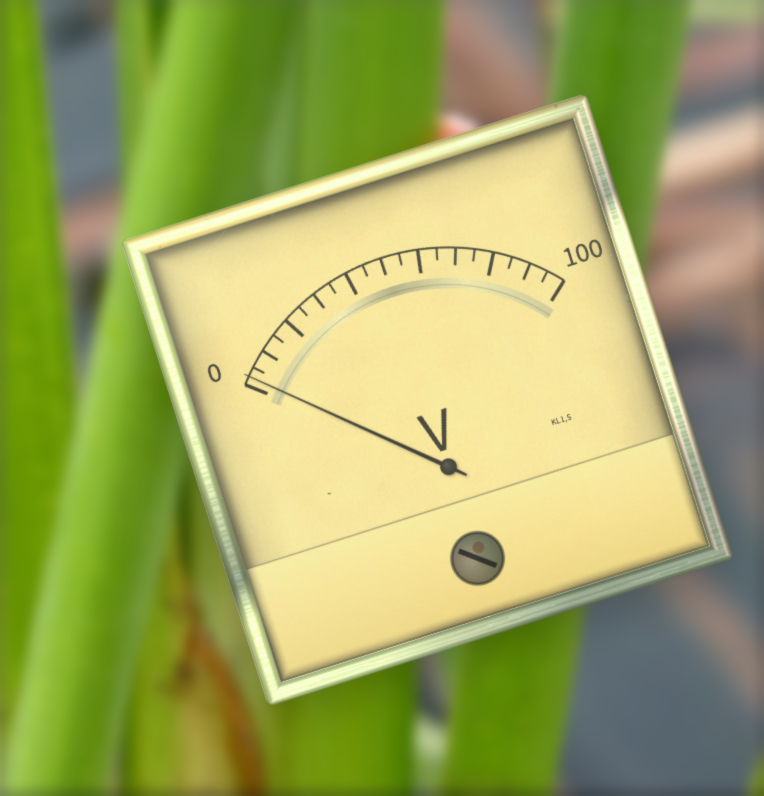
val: 2.5
